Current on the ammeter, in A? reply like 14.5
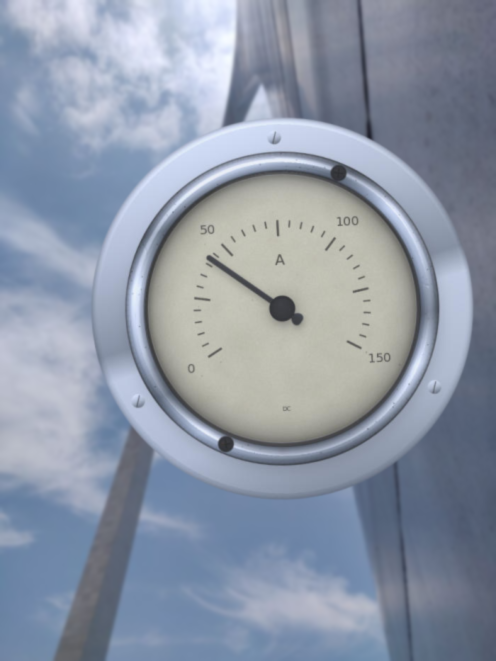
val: 42.5
